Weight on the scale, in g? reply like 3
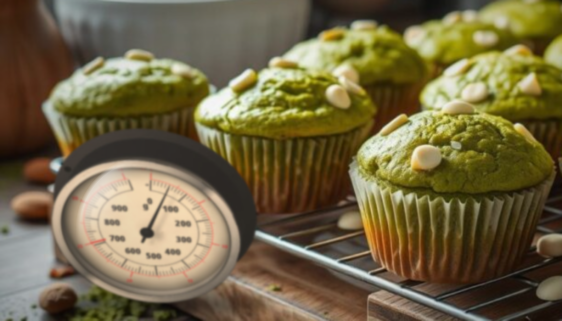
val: 50
